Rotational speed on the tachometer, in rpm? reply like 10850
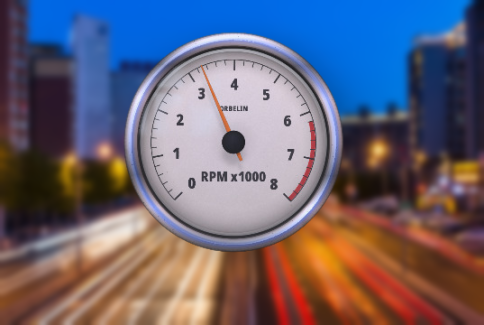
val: 3300
